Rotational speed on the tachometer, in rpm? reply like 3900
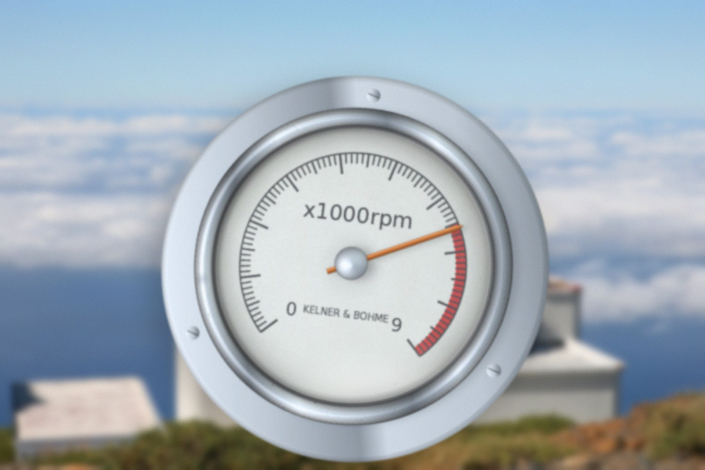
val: 6600
